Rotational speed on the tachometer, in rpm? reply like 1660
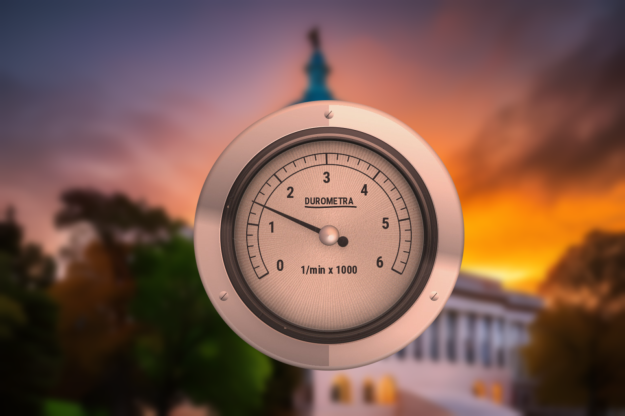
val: 1400
